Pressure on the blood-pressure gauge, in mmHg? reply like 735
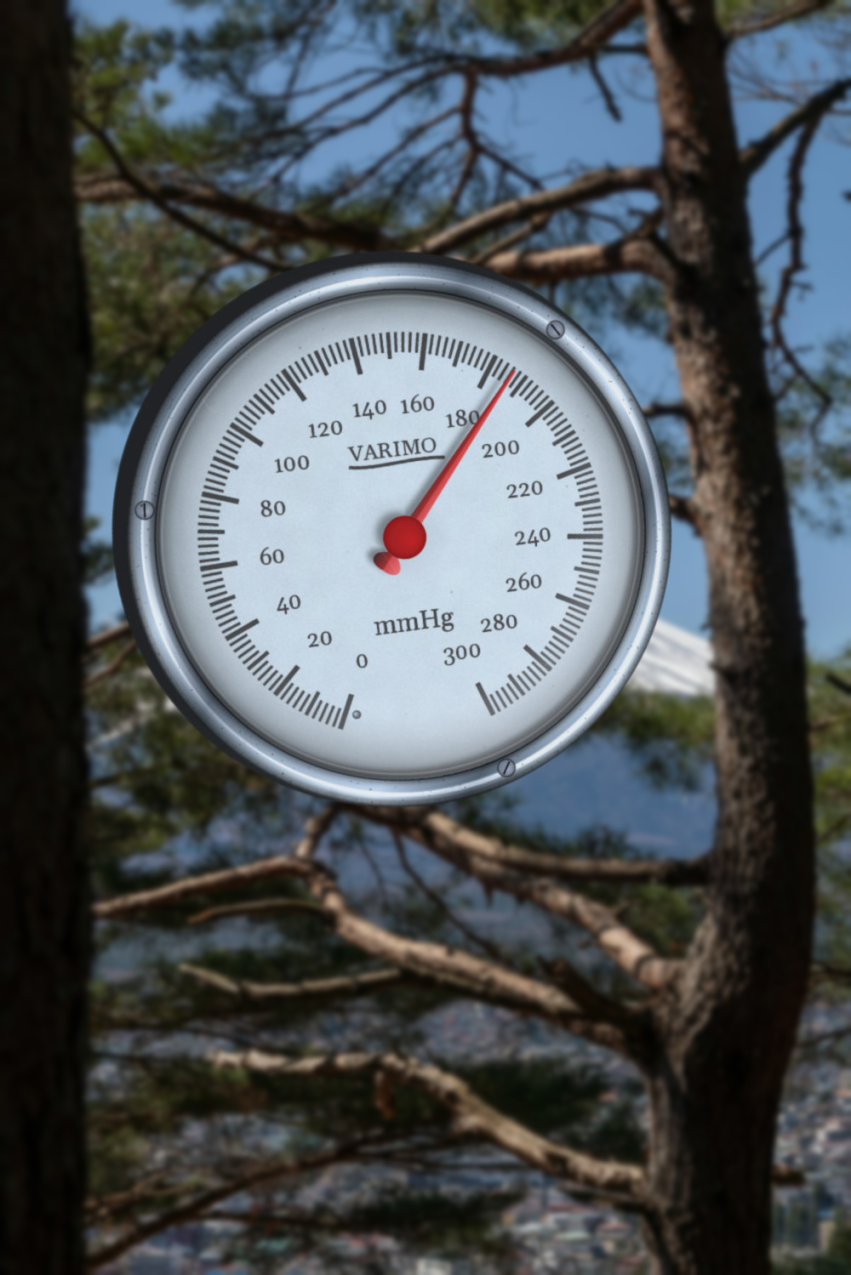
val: 186
